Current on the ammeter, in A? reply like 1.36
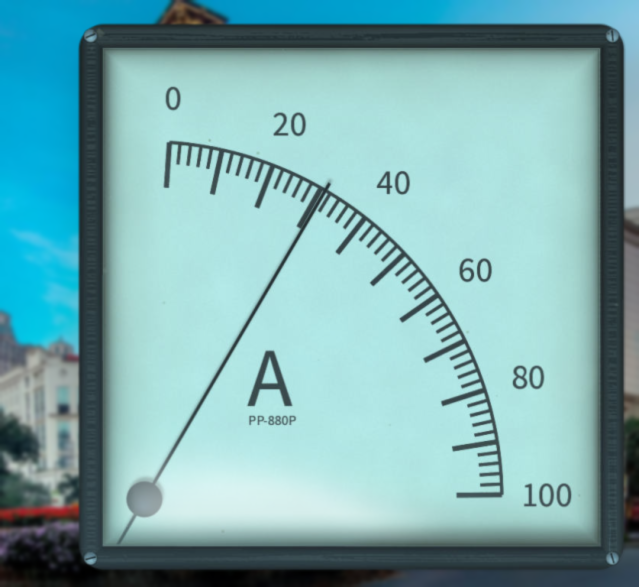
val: 31
